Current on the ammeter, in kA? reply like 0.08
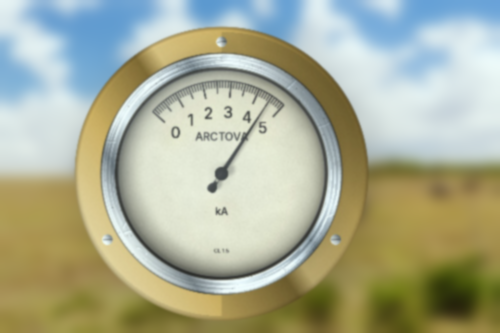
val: 4.5
